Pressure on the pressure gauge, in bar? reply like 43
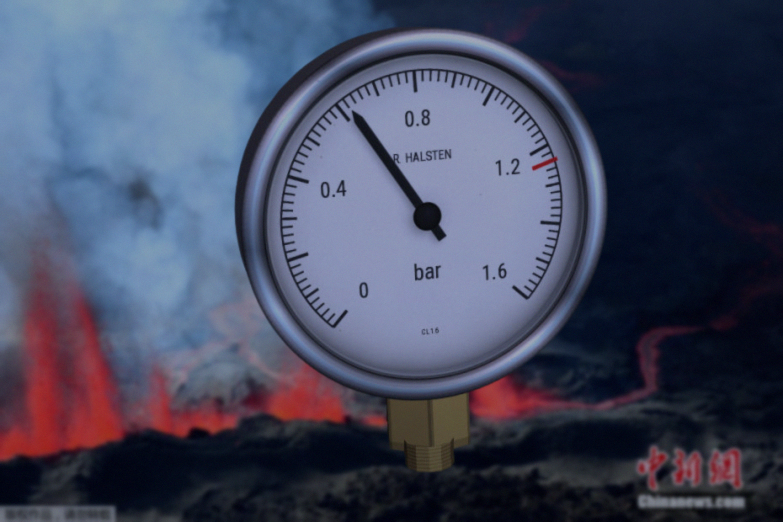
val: 0.62
